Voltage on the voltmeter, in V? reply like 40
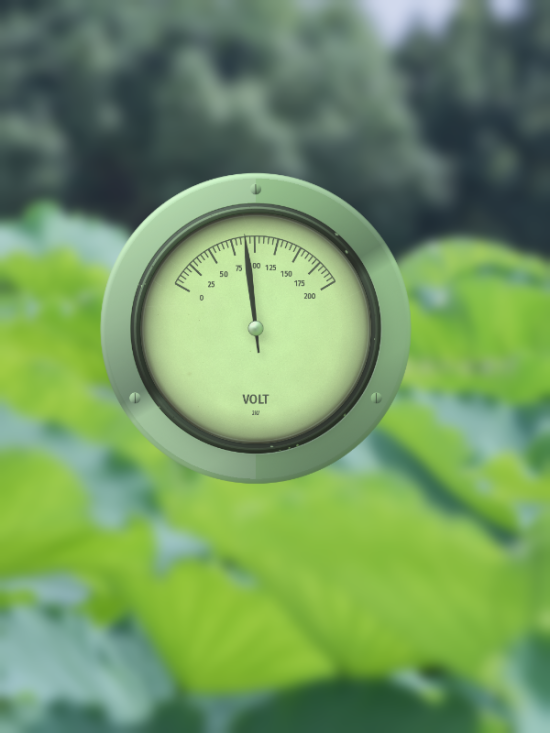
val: 90
